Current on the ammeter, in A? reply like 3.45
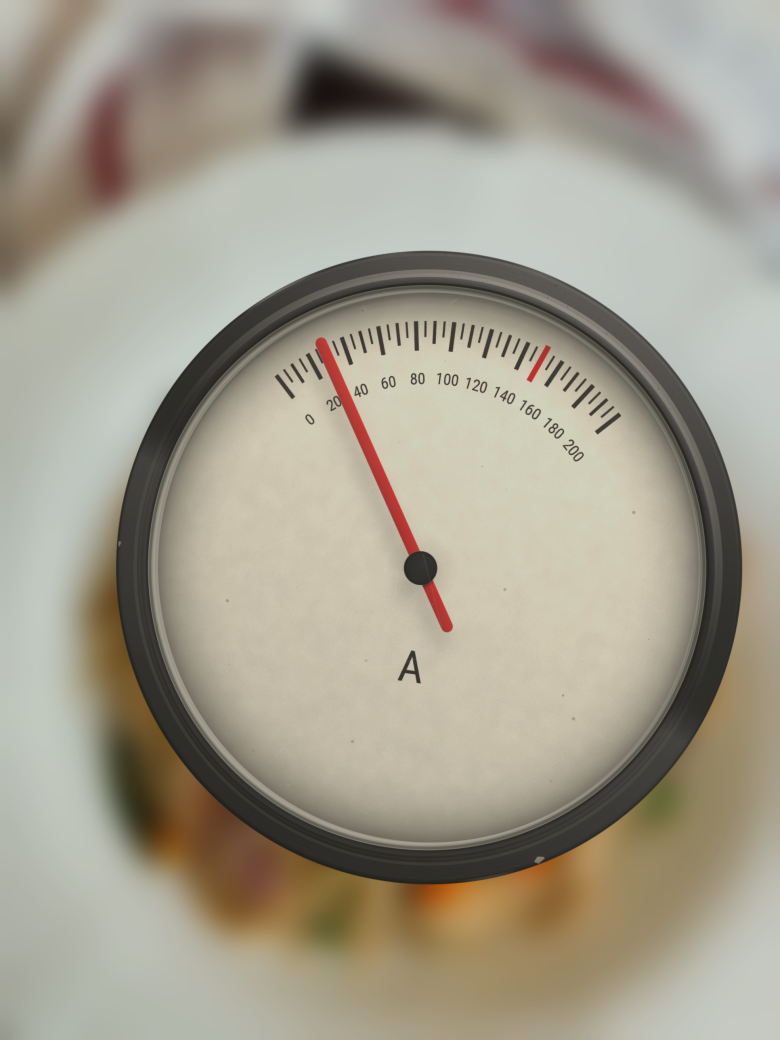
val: 30
